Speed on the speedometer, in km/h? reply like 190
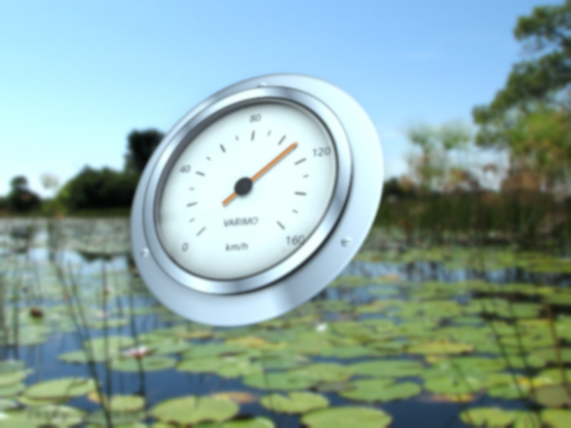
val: 110
